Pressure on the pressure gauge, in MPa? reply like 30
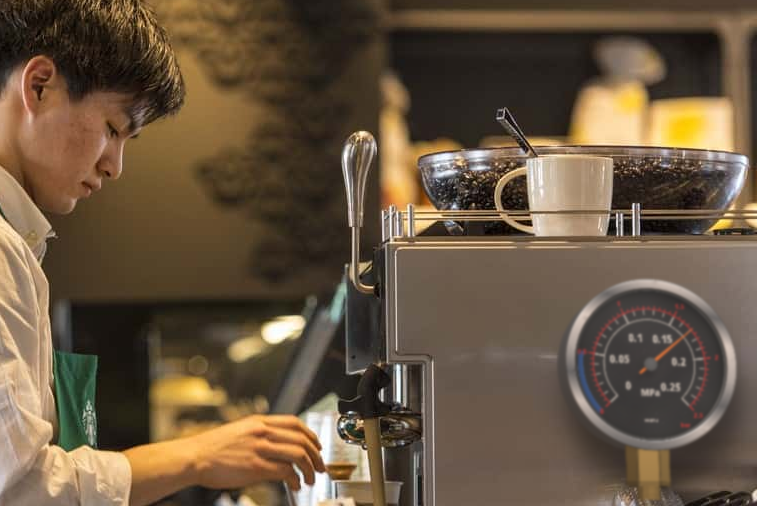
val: 0.17
